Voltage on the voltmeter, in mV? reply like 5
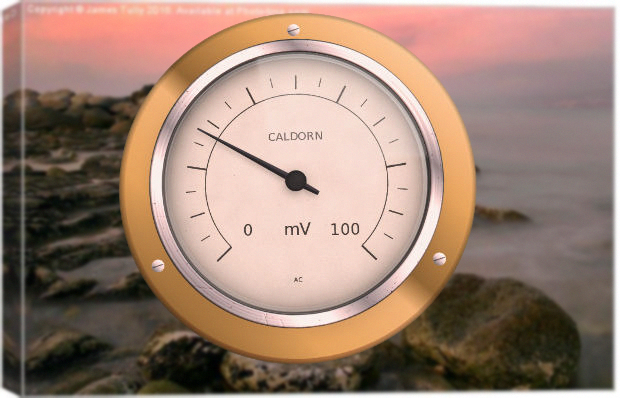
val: 27.5
